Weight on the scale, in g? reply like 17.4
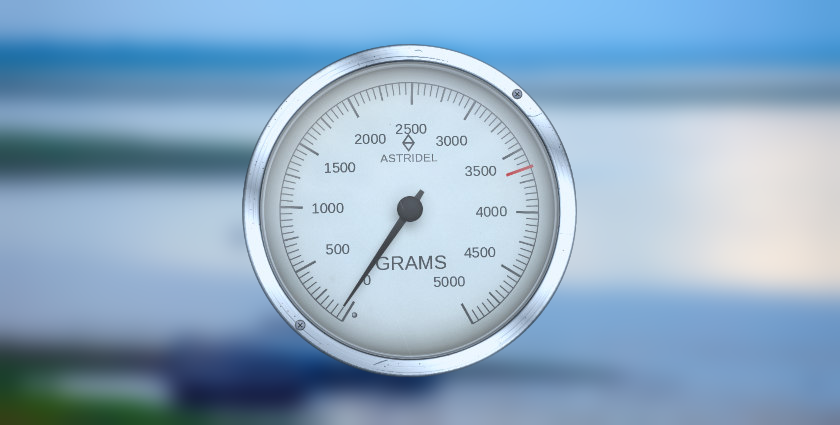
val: 50
